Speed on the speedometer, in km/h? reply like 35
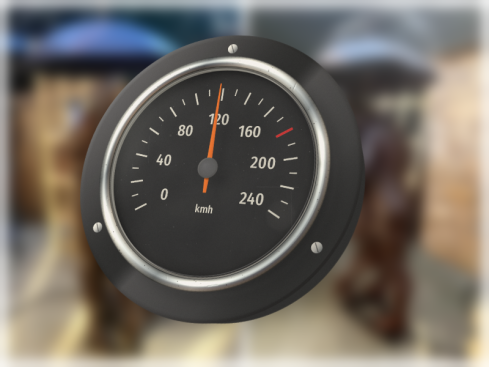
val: 120
